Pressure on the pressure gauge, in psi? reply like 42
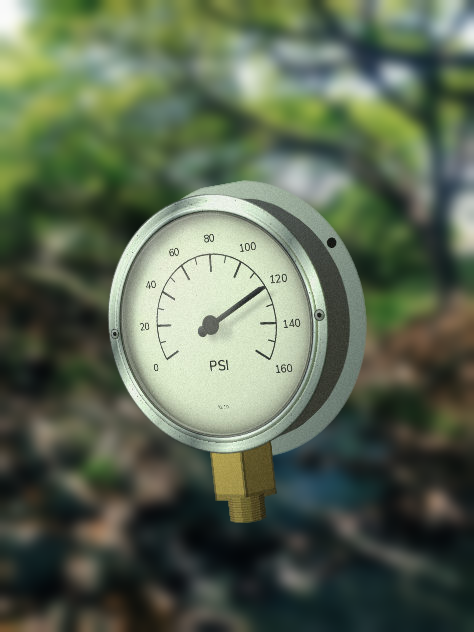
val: 120
